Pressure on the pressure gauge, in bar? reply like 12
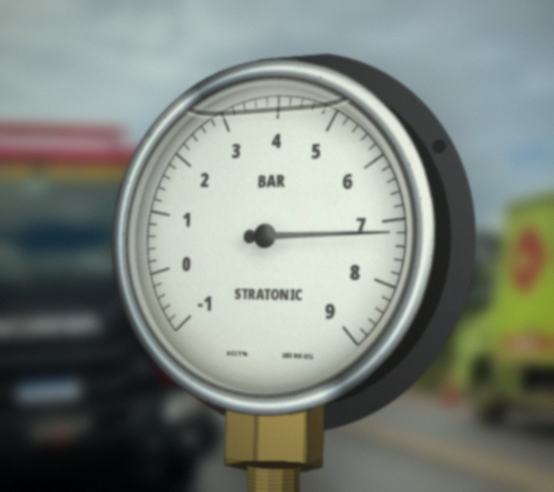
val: 7.2
